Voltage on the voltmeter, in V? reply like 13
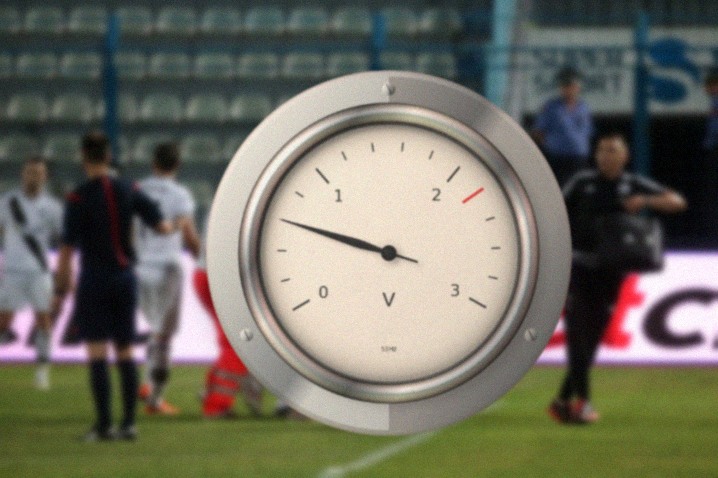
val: 0.6
